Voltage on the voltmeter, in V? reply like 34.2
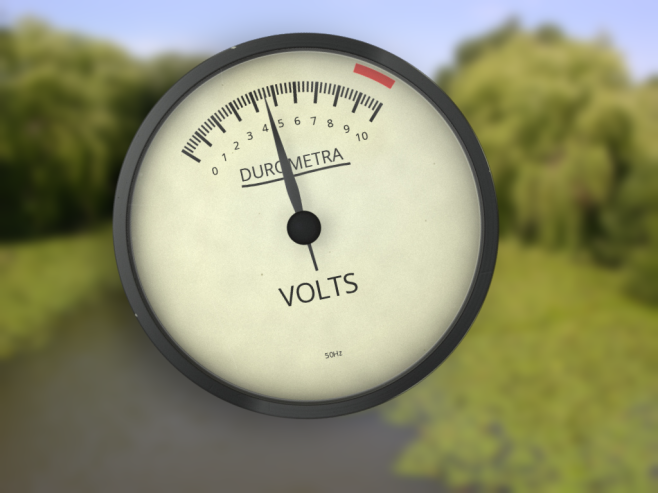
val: 4.6
